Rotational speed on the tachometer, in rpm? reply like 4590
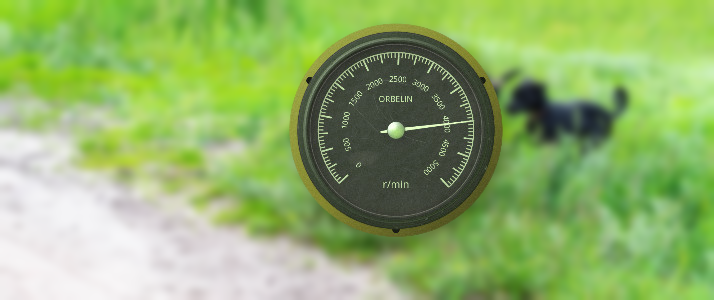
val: 4000
